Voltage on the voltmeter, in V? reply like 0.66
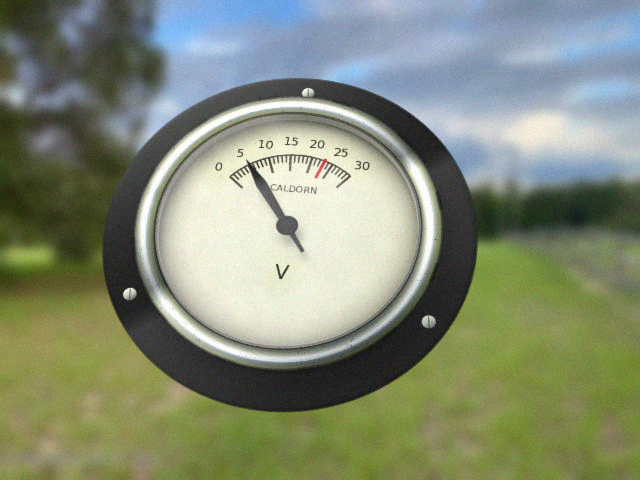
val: 5
